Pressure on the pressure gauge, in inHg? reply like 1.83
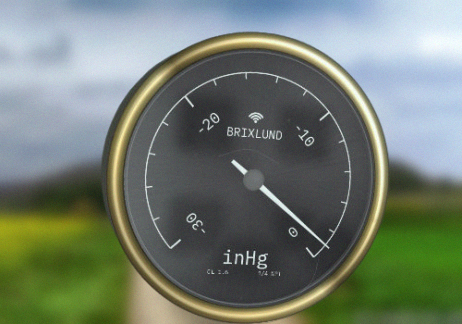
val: -1
